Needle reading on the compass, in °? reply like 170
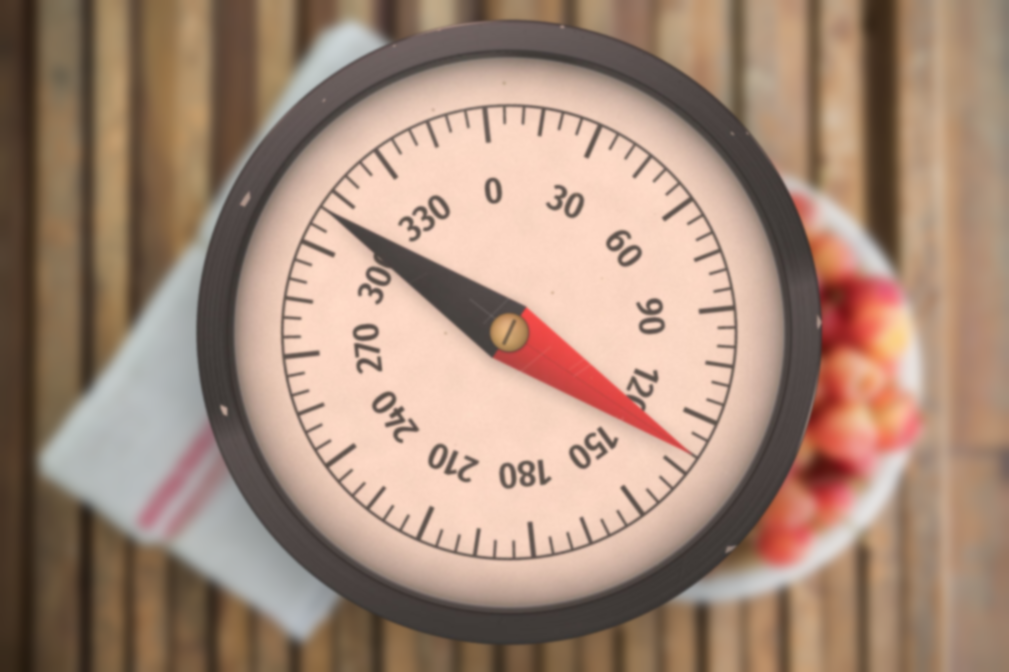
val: 130
